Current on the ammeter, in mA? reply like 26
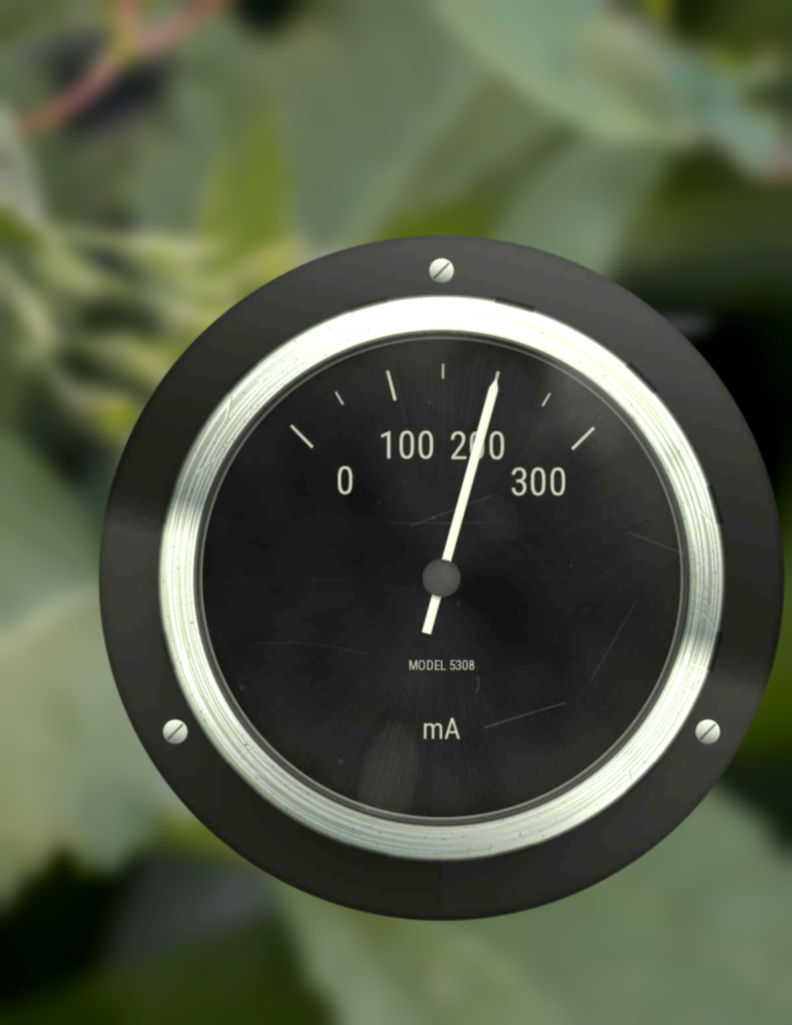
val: 200
